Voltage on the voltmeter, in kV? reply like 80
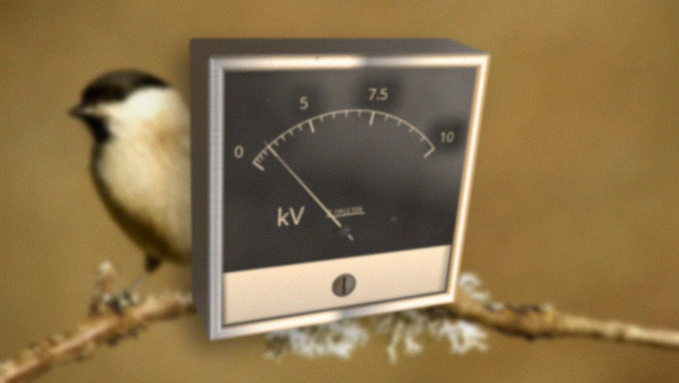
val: 2.5
